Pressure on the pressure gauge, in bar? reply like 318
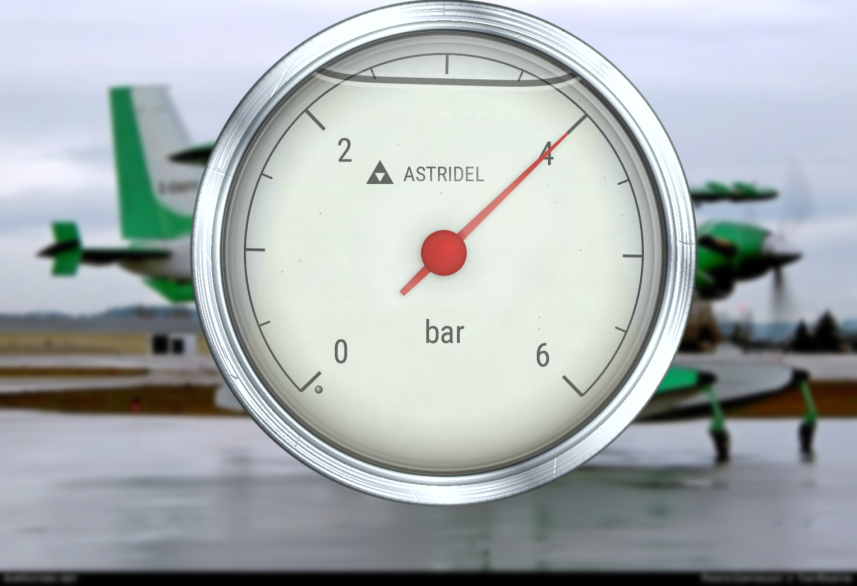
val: 4
